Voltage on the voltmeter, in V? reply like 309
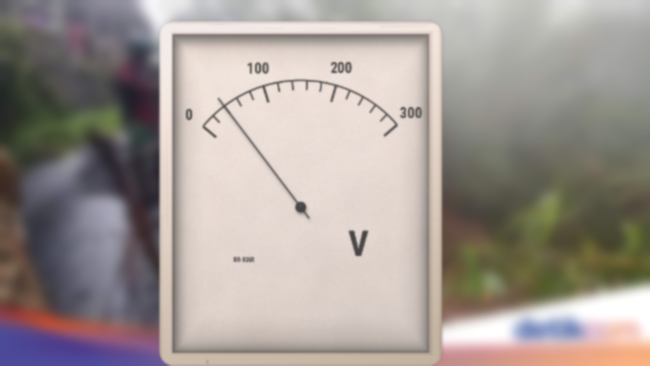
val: 40
